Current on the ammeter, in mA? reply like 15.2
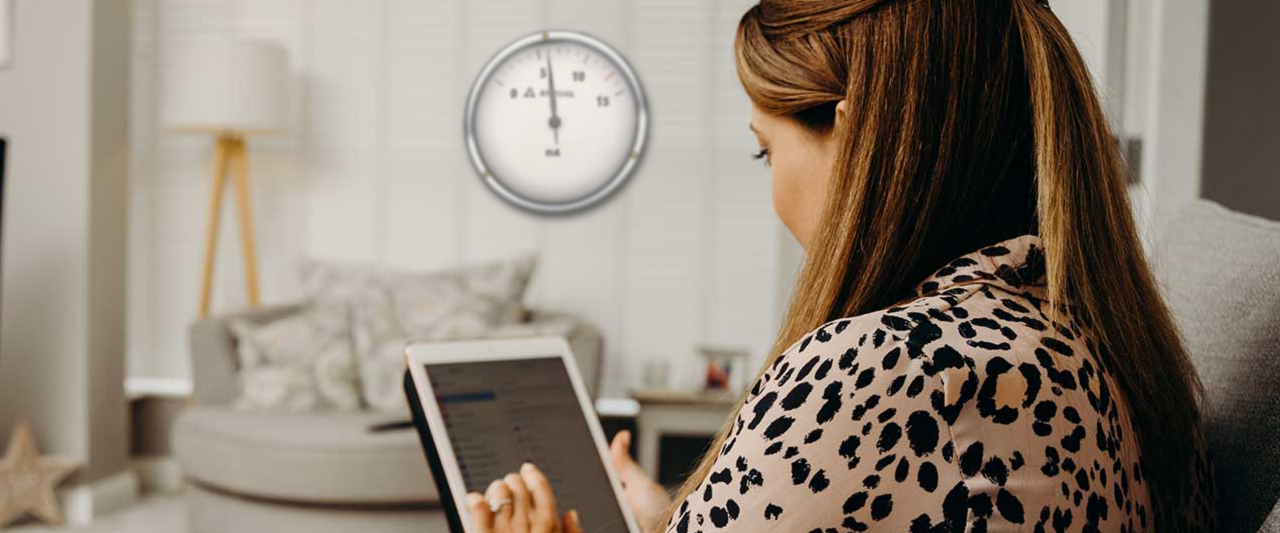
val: 6
